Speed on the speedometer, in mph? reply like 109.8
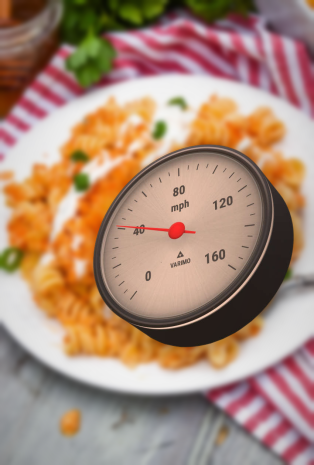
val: 40
